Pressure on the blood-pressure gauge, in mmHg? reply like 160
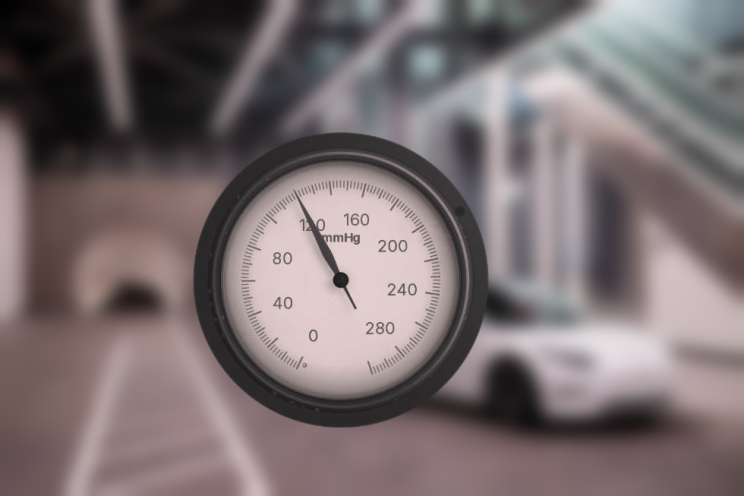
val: 120
